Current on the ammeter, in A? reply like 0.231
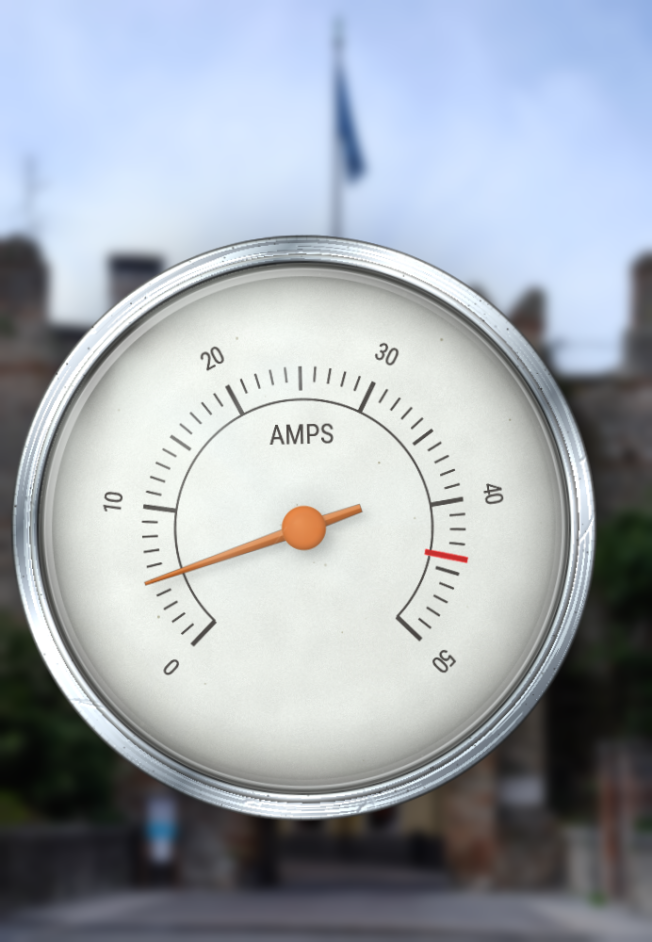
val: 5
